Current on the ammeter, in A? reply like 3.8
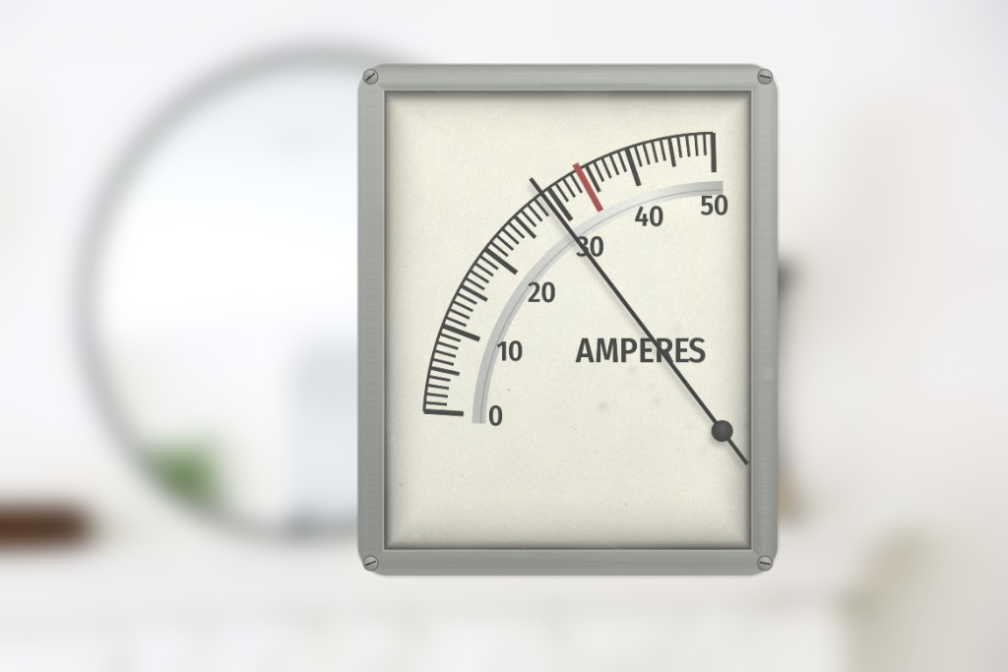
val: 29
